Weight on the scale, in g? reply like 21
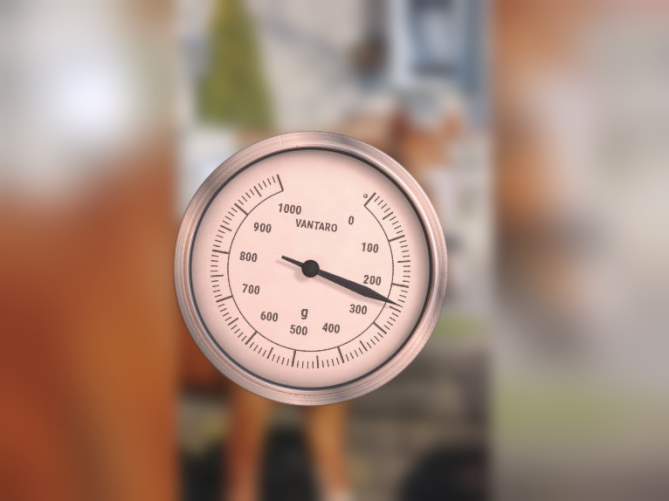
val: 240
